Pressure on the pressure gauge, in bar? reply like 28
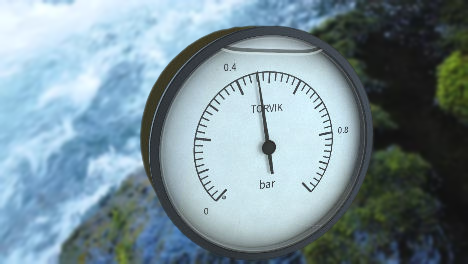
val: 0.46
